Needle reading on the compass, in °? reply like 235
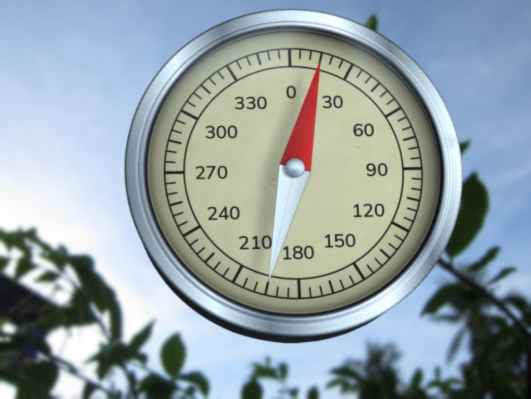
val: 15
